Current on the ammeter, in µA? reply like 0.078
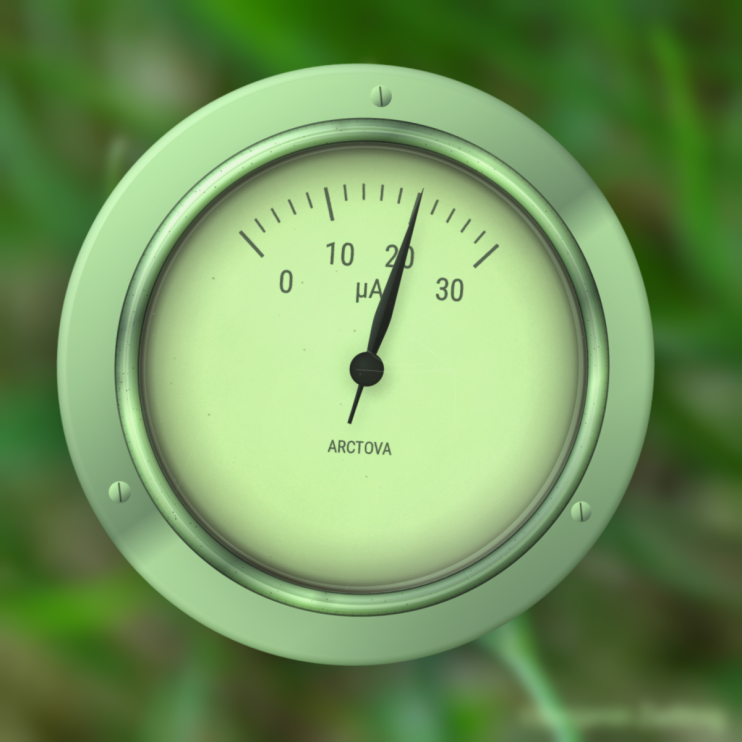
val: 20
